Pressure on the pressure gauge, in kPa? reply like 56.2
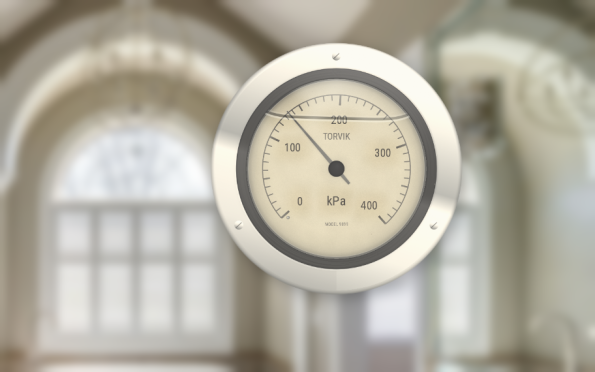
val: 135
